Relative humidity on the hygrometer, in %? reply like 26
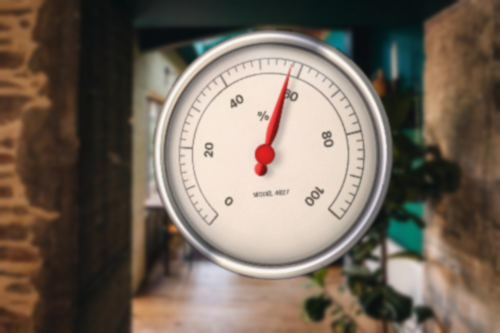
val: 58
